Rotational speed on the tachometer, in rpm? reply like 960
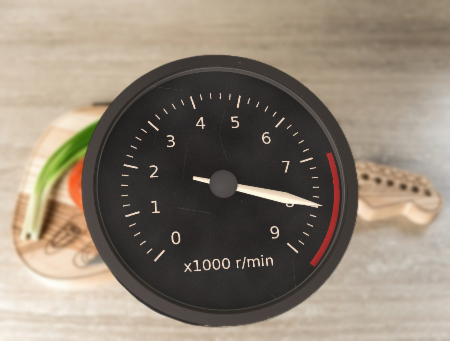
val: 8000
